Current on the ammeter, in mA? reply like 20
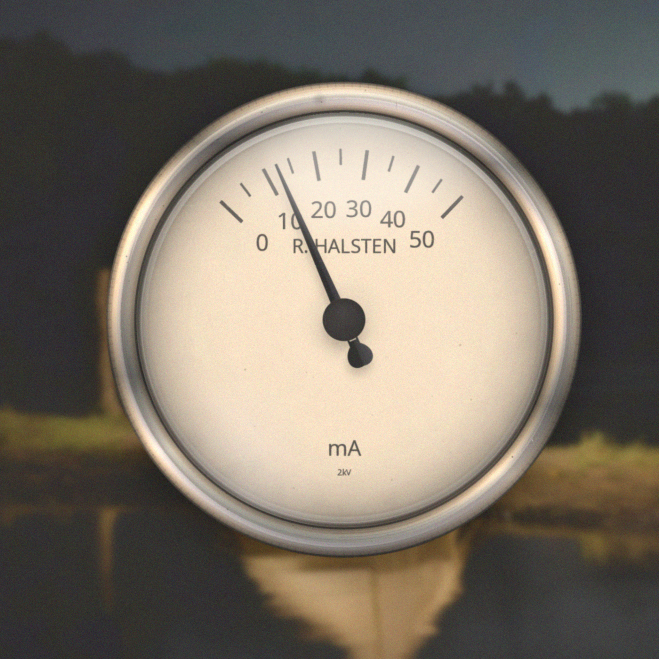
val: 12.5
